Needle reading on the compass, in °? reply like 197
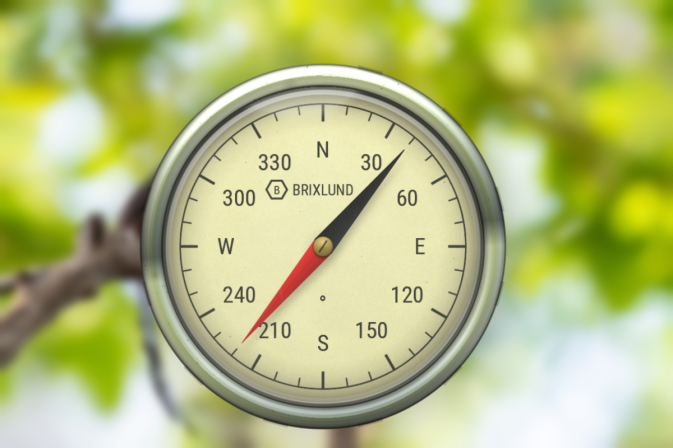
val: 220
